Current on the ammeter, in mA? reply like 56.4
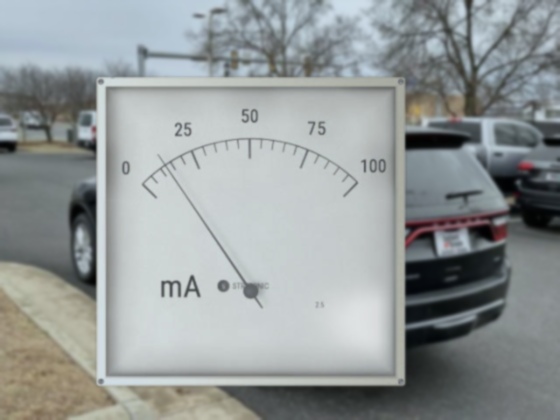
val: 12.5
